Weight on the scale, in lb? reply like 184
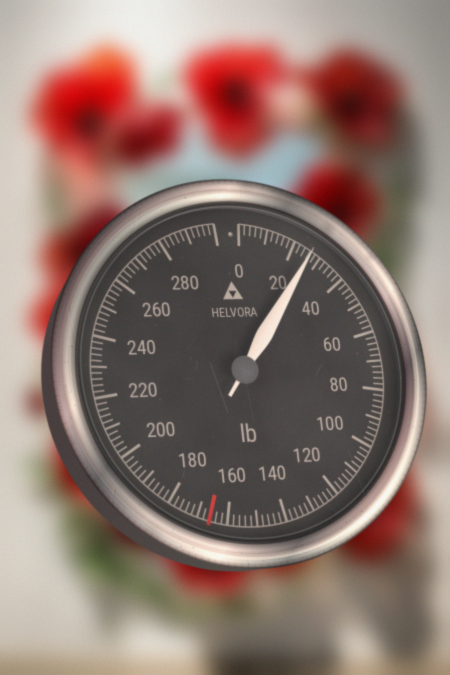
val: 26
